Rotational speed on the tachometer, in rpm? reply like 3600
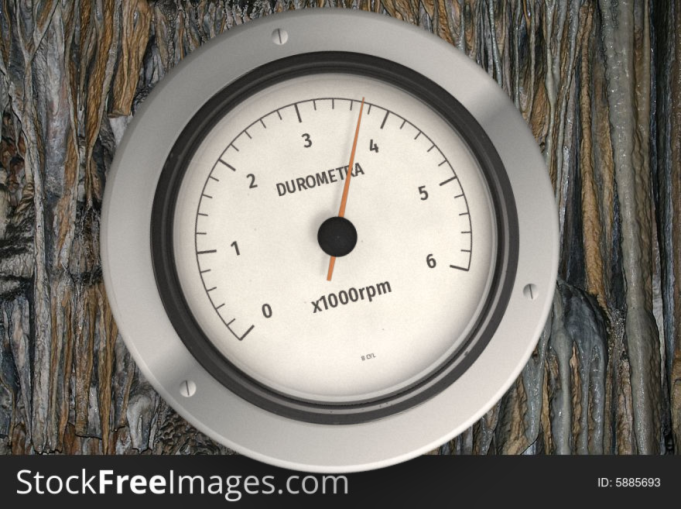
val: 3700
